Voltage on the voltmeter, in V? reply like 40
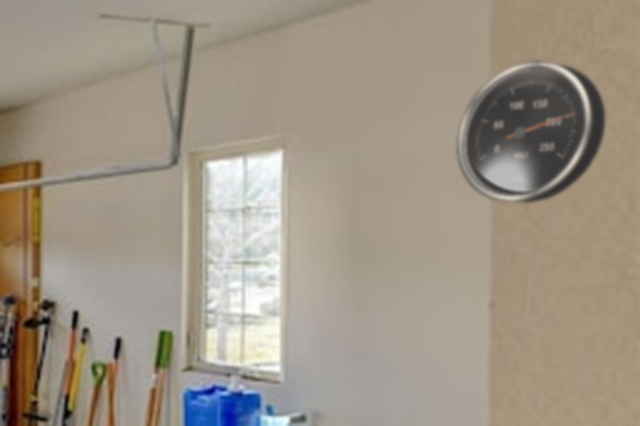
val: 200
